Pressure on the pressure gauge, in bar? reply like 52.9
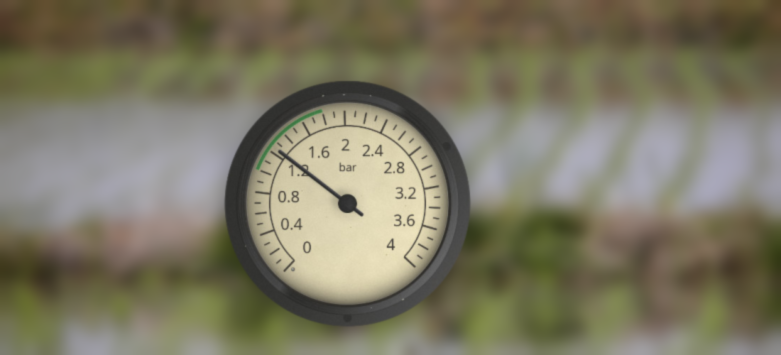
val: 1.25
